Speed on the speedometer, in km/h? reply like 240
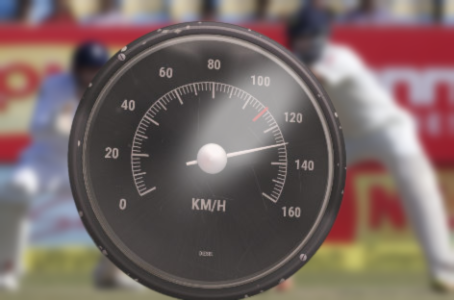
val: 130
